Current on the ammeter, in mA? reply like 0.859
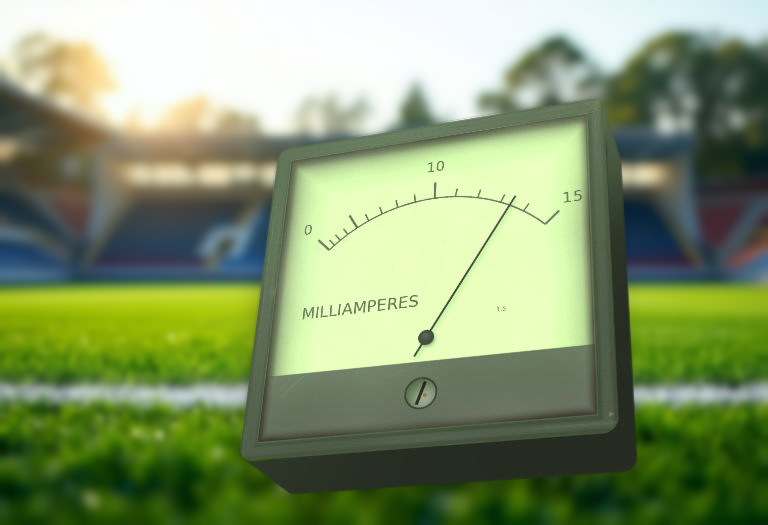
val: 13.5
